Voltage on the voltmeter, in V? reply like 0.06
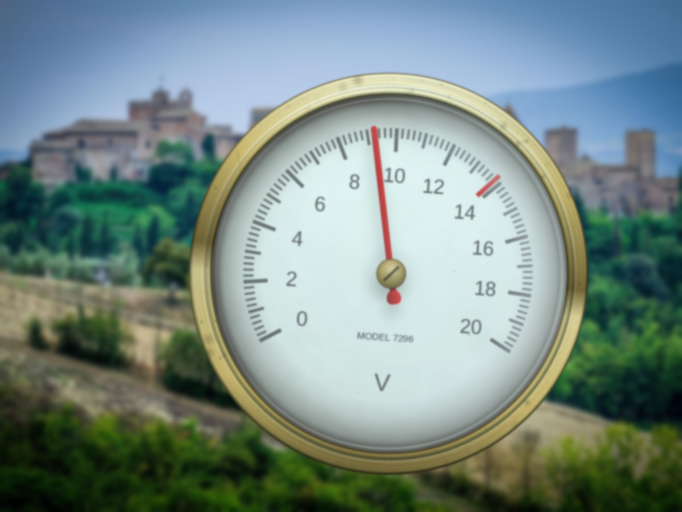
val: 9.2
